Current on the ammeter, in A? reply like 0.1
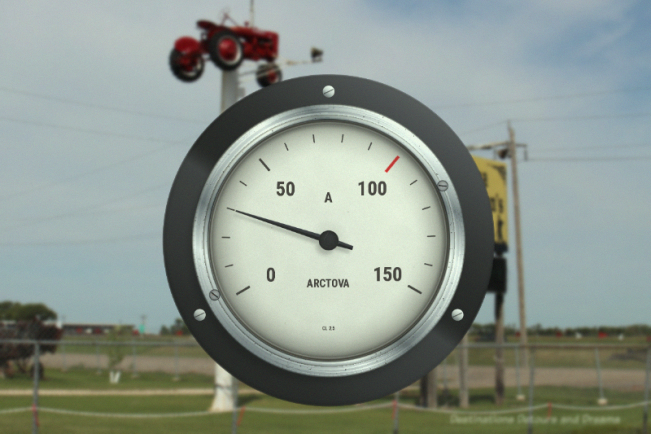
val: 30
